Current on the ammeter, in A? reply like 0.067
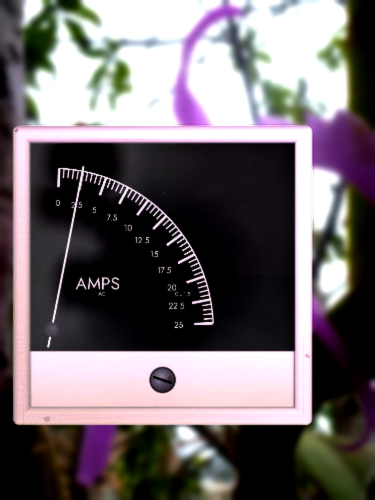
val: 2.5
